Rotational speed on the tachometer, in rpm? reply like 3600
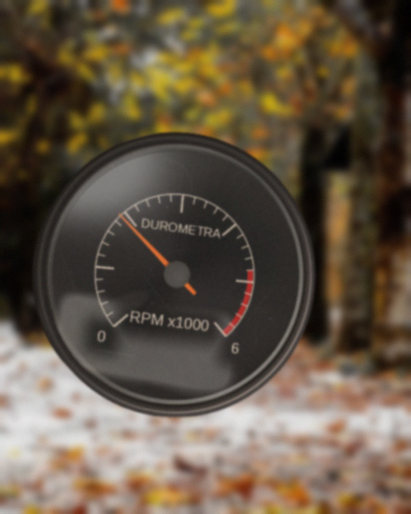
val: 1900
